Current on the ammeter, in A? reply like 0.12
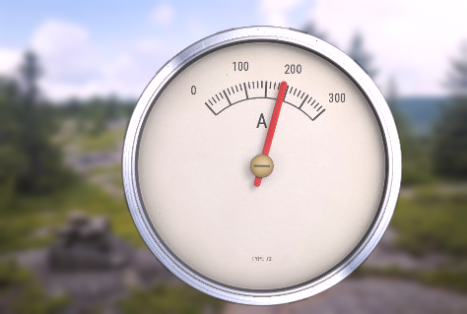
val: 190
